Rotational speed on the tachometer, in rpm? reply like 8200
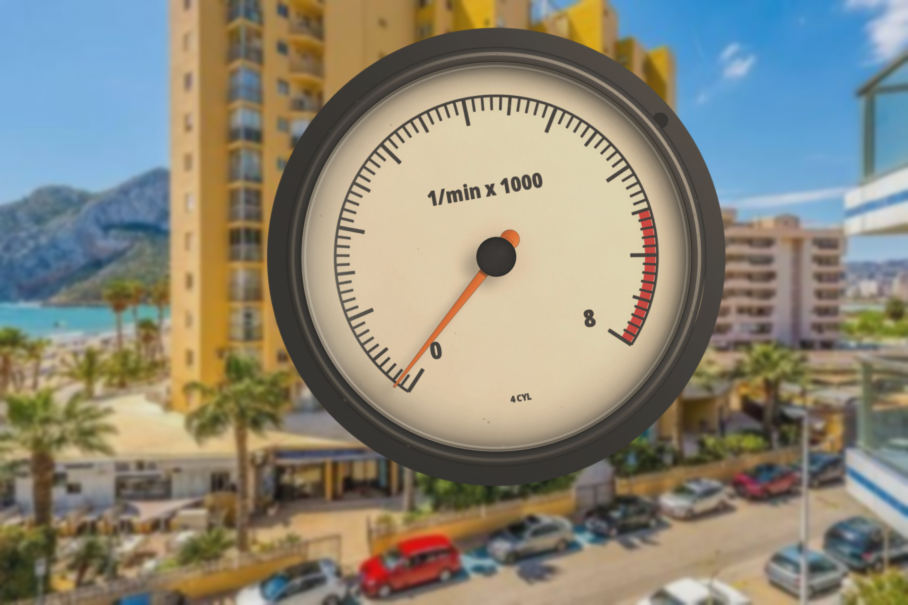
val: 150
